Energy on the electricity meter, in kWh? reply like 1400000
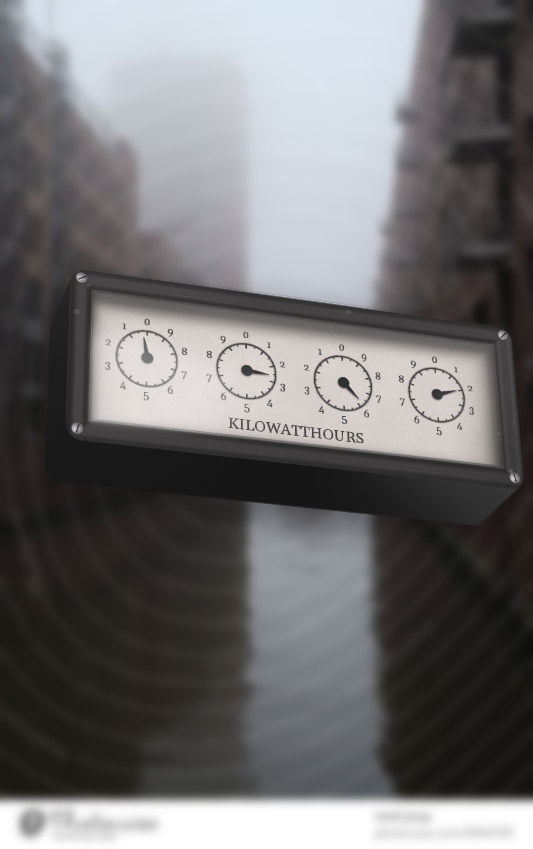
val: 262
